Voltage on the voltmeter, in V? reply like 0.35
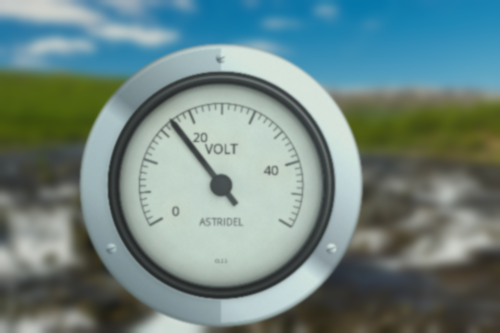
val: 17
